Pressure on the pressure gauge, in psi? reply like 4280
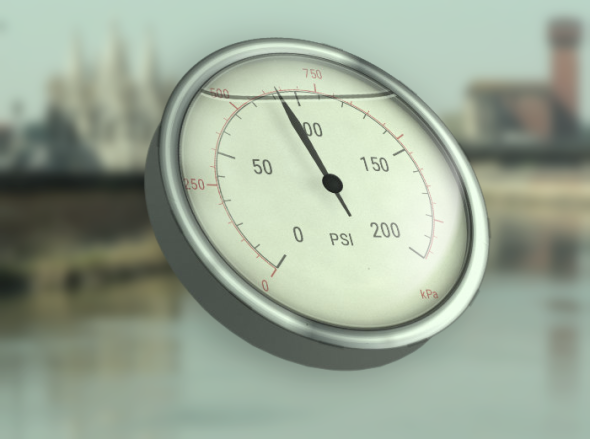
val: 90
